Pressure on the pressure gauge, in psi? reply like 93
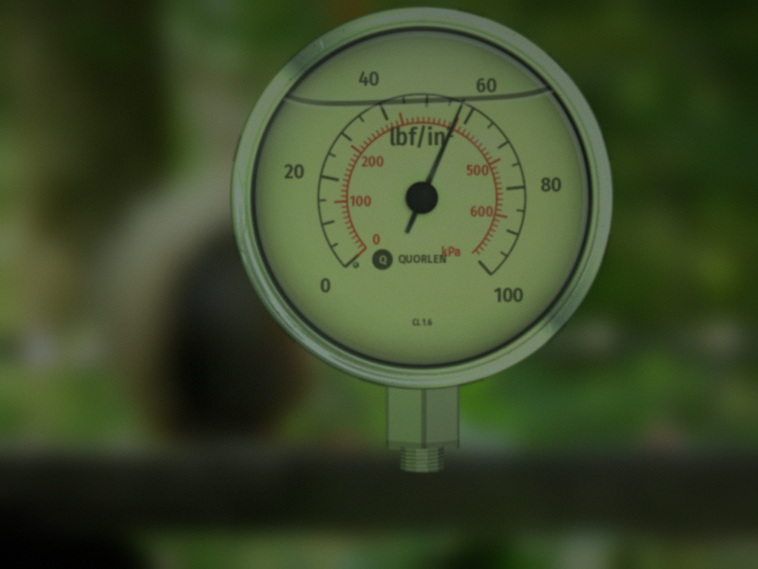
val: 57.5
